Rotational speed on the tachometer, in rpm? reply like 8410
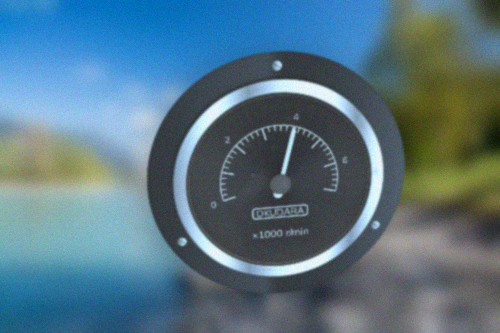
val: 4000
